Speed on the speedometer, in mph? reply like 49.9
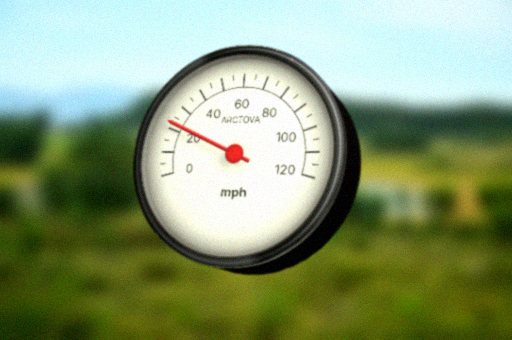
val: 22.5
